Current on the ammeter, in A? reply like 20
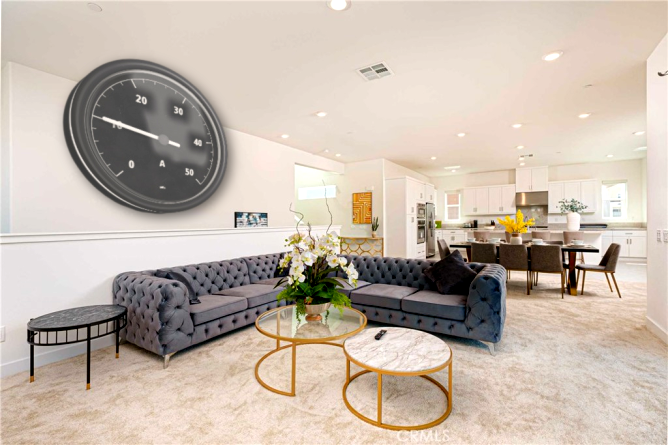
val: 10
